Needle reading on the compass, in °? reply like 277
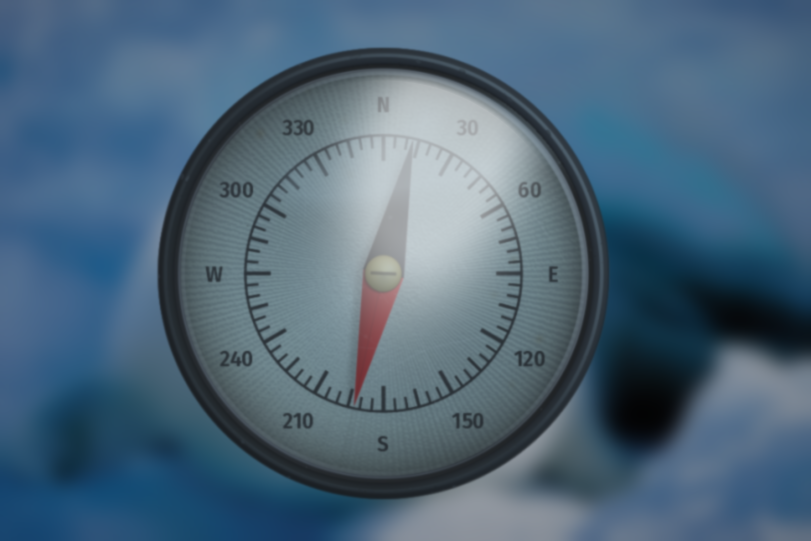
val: 192.5
